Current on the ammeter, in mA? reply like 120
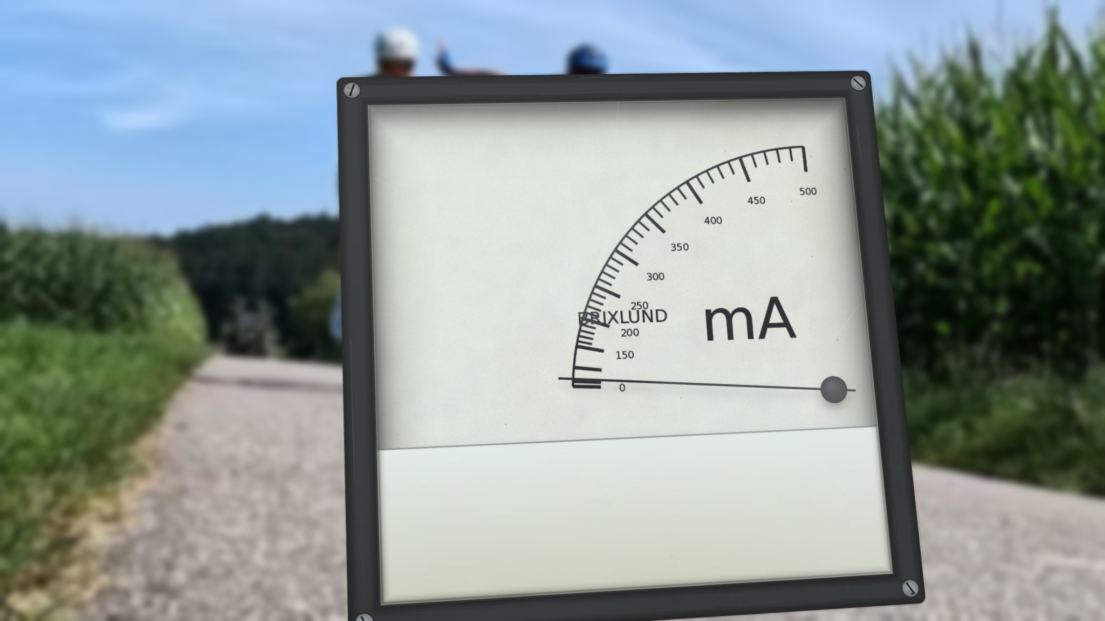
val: 50
